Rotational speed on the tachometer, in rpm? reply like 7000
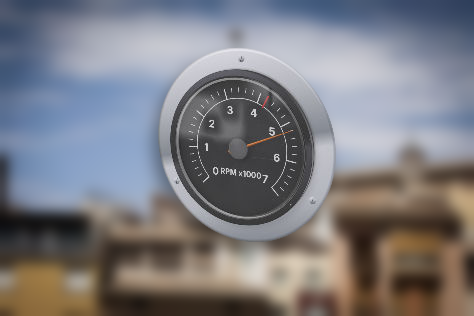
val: 5200
